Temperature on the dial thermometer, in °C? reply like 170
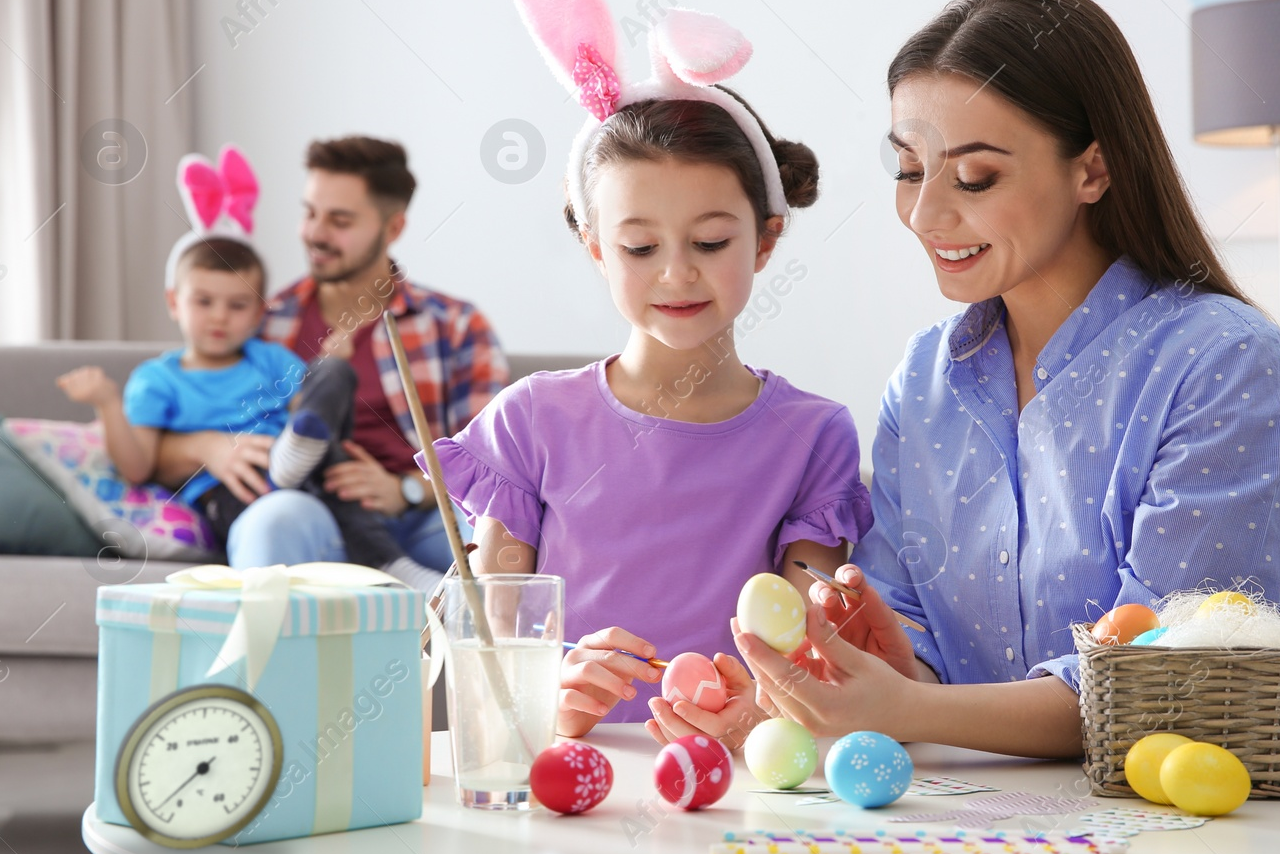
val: 4
